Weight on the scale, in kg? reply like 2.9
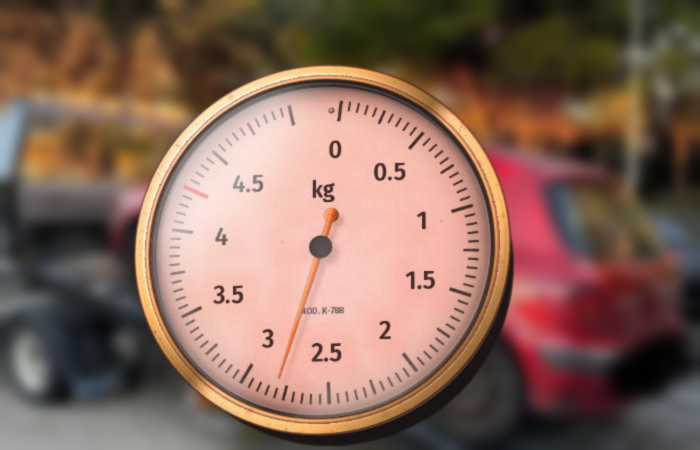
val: 2.8
